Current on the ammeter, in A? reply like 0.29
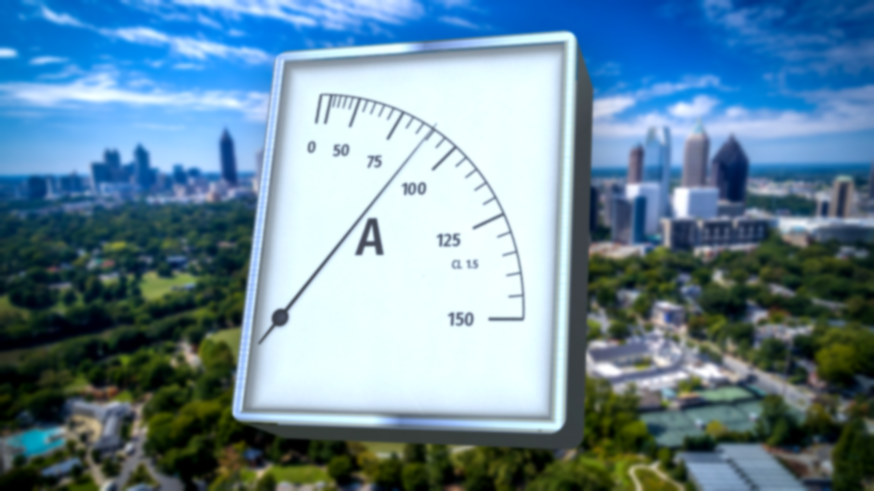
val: 90
